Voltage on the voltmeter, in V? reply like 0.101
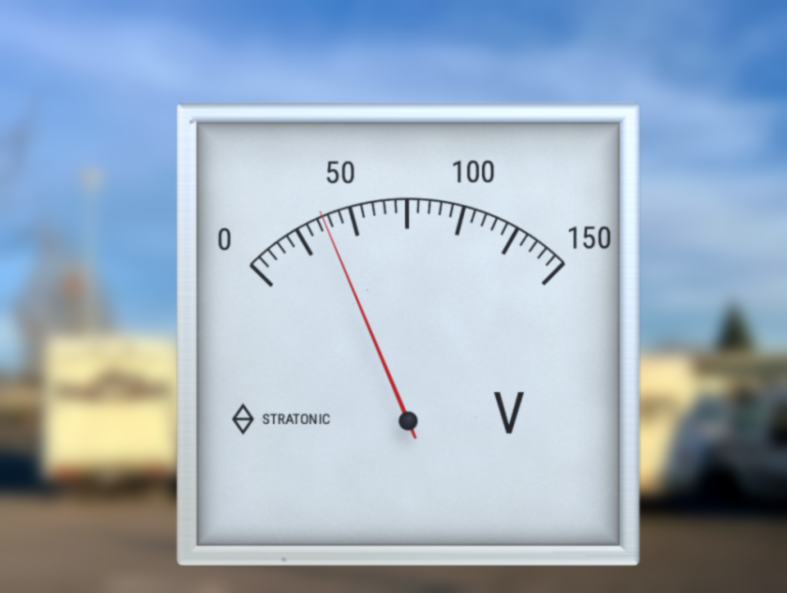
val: 37.5
